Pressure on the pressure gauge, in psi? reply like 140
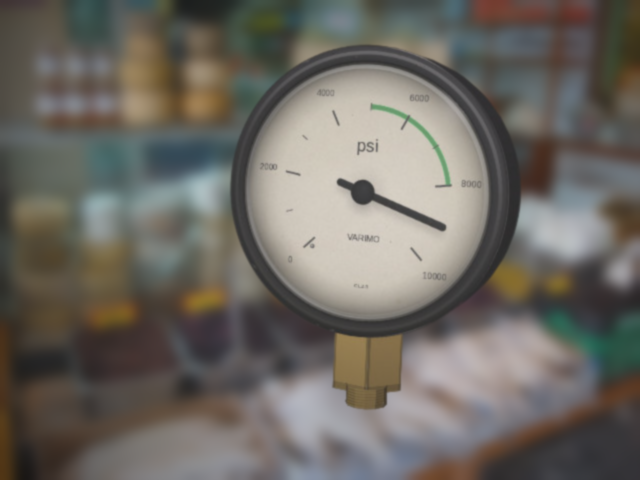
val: 9000
